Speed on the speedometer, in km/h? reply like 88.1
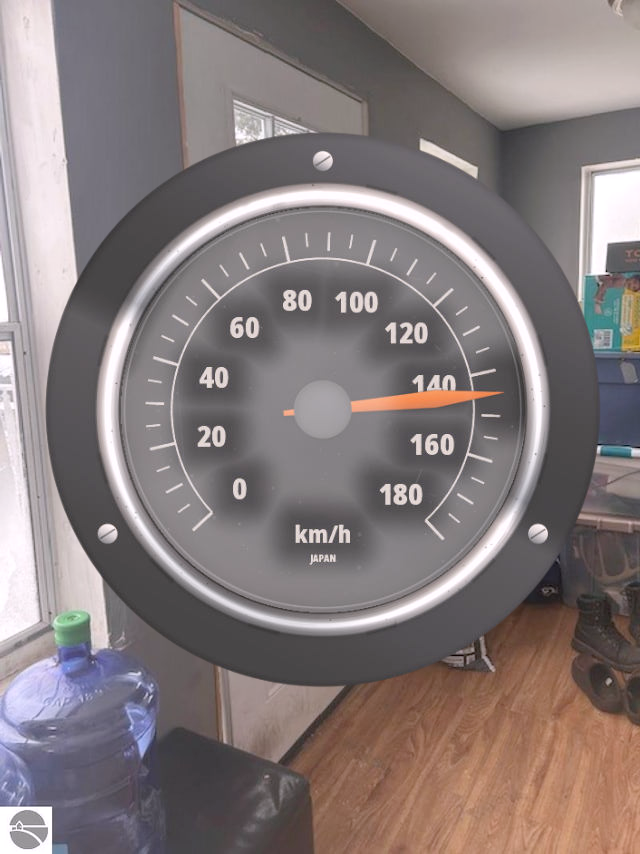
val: 145
